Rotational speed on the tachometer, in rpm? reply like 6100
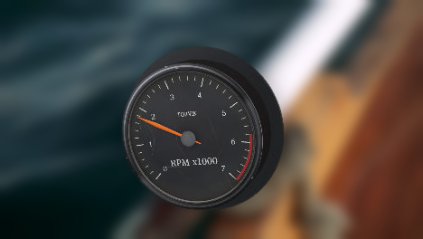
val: 1800
